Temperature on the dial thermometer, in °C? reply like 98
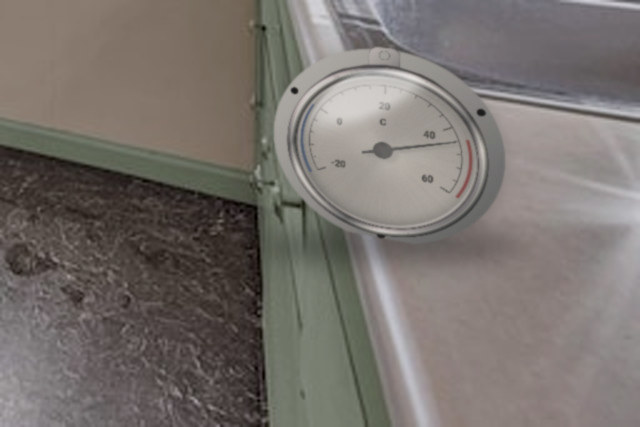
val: 44
